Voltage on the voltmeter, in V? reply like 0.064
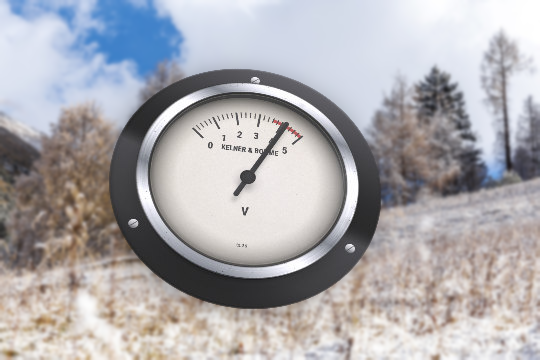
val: 4.2
